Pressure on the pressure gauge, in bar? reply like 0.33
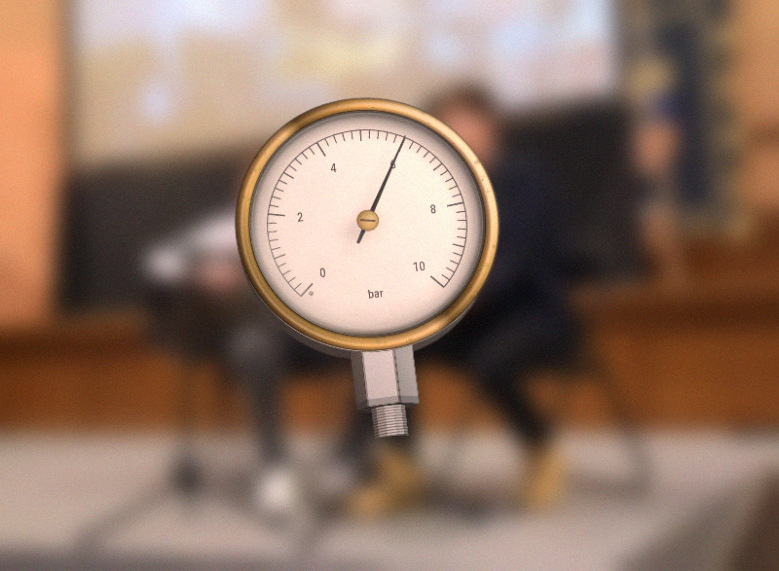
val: 6
